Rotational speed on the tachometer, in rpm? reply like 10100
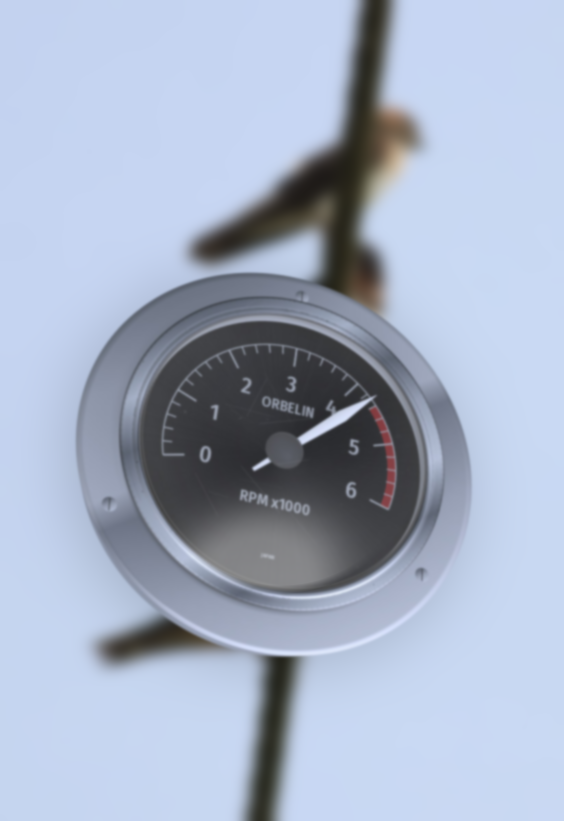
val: 4300
